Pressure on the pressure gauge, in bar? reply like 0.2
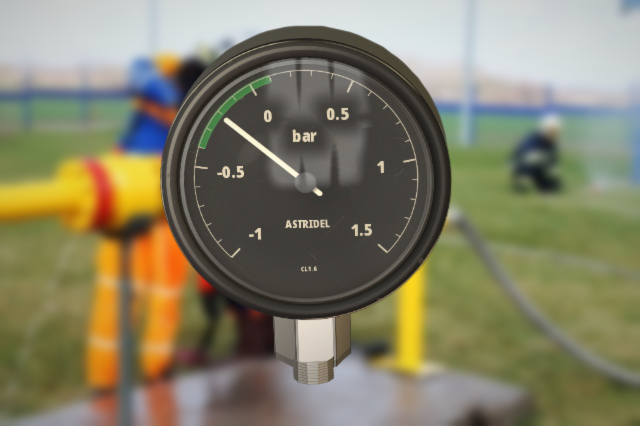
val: -0.2
